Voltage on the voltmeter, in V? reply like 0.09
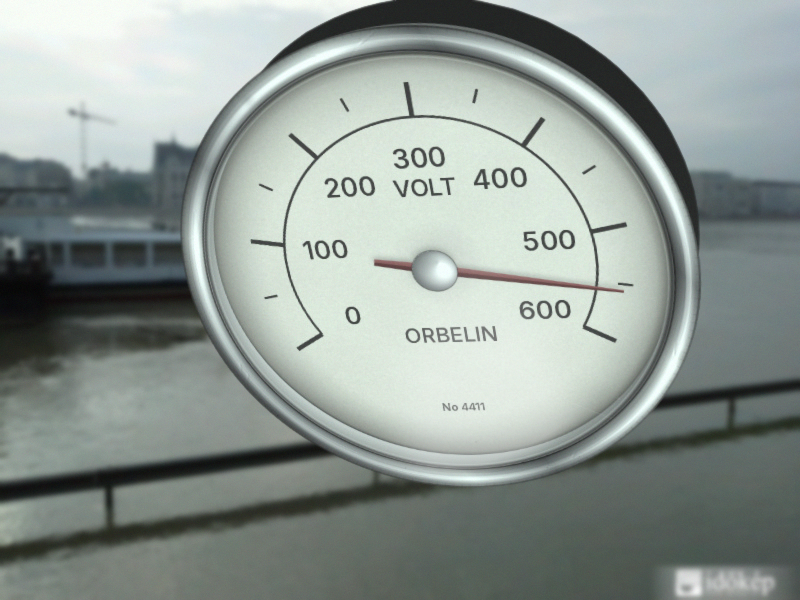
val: 550
